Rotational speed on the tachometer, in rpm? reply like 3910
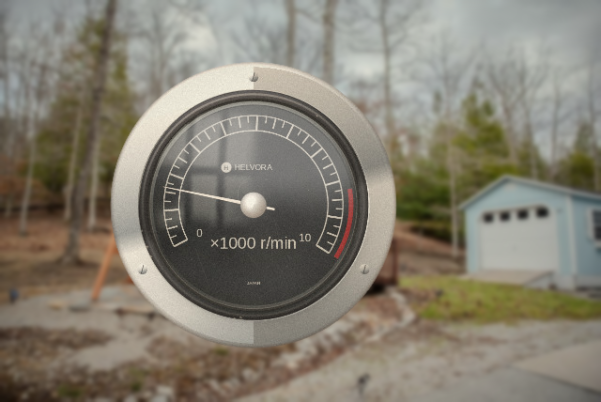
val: 1625
